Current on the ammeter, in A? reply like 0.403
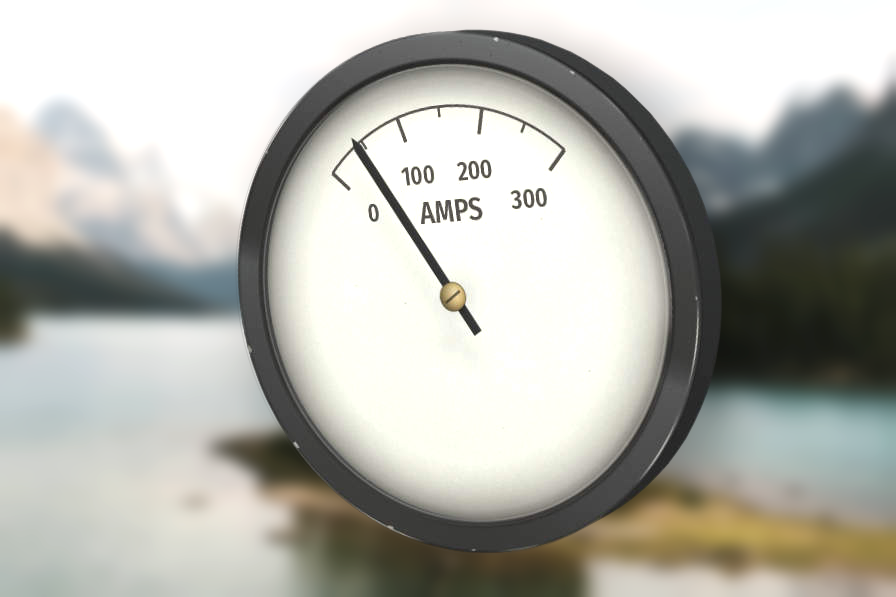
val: 50
